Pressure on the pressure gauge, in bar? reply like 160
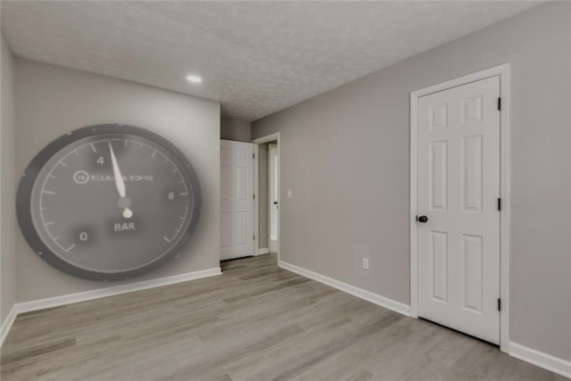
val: 4.5
